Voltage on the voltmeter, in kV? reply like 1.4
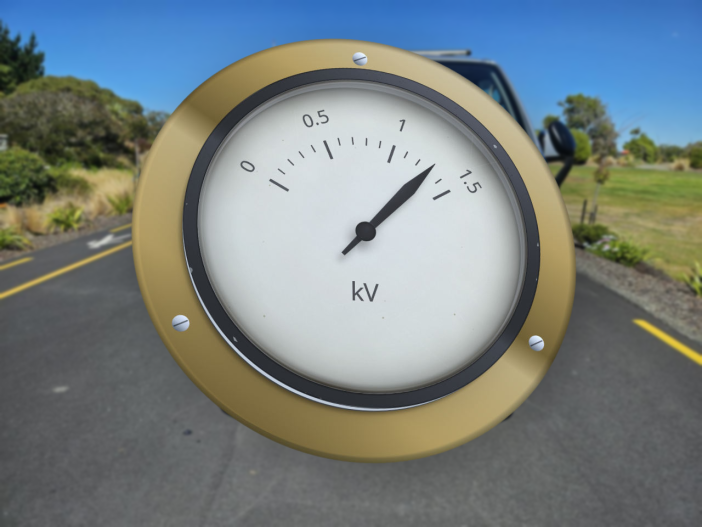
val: 1.3
